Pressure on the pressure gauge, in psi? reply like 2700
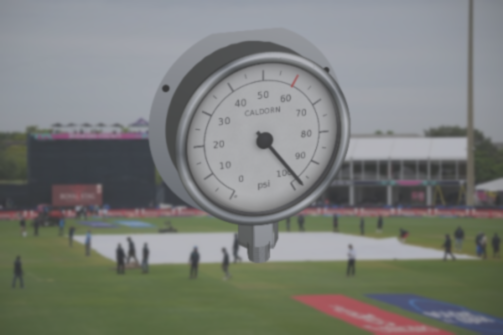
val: 97.5
